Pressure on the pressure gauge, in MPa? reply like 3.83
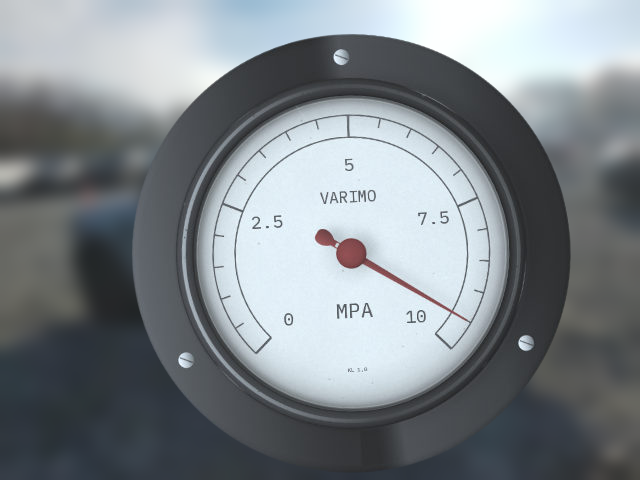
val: 9.5
